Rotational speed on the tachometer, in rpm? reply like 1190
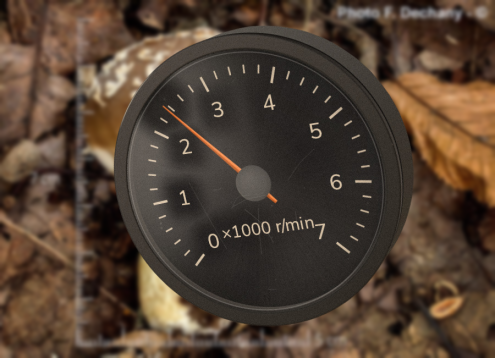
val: 2400
